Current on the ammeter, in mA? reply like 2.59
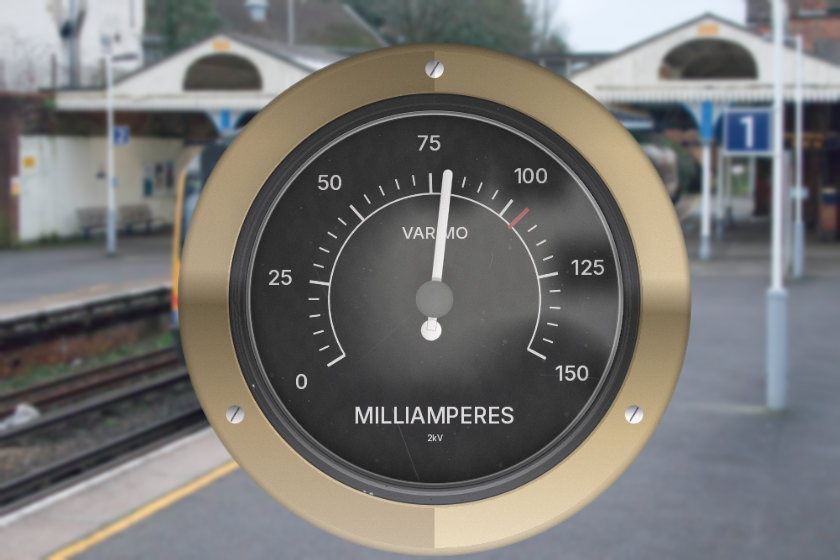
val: 80
